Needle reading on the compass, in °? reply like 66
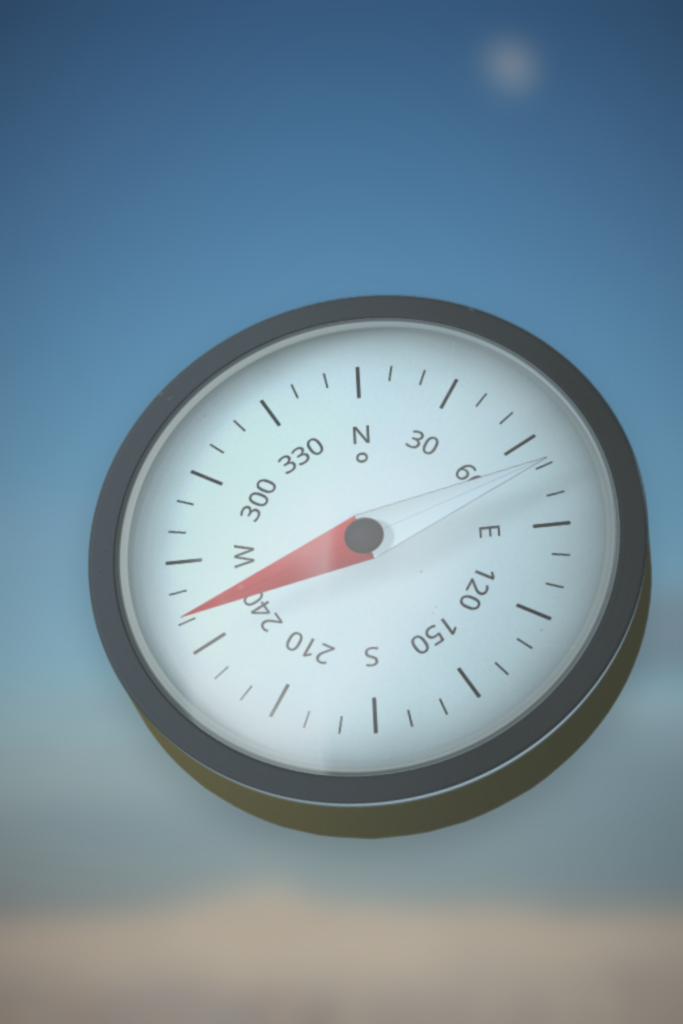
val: 250
